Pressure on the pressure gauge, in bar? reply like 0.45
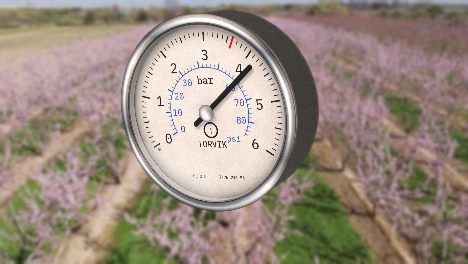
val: 4.2
